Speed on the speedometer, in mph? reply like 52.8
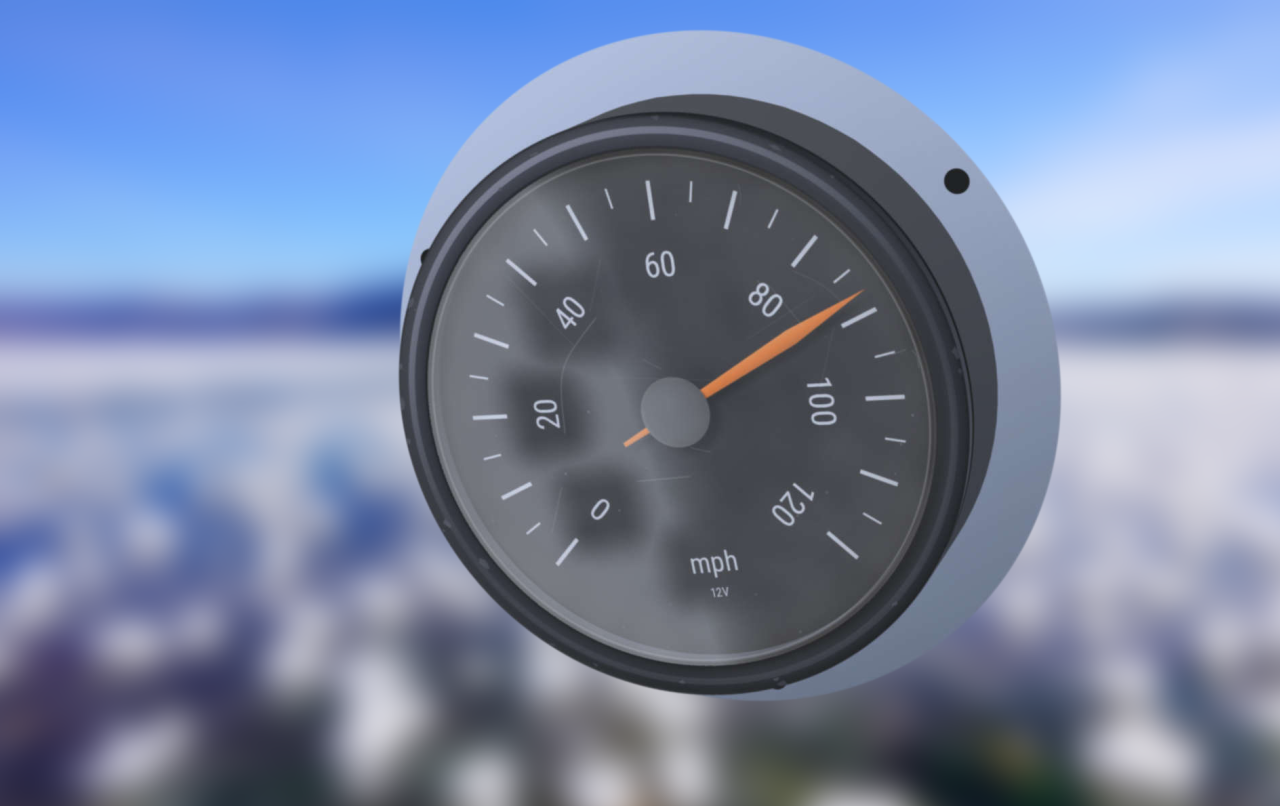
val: 87.5
